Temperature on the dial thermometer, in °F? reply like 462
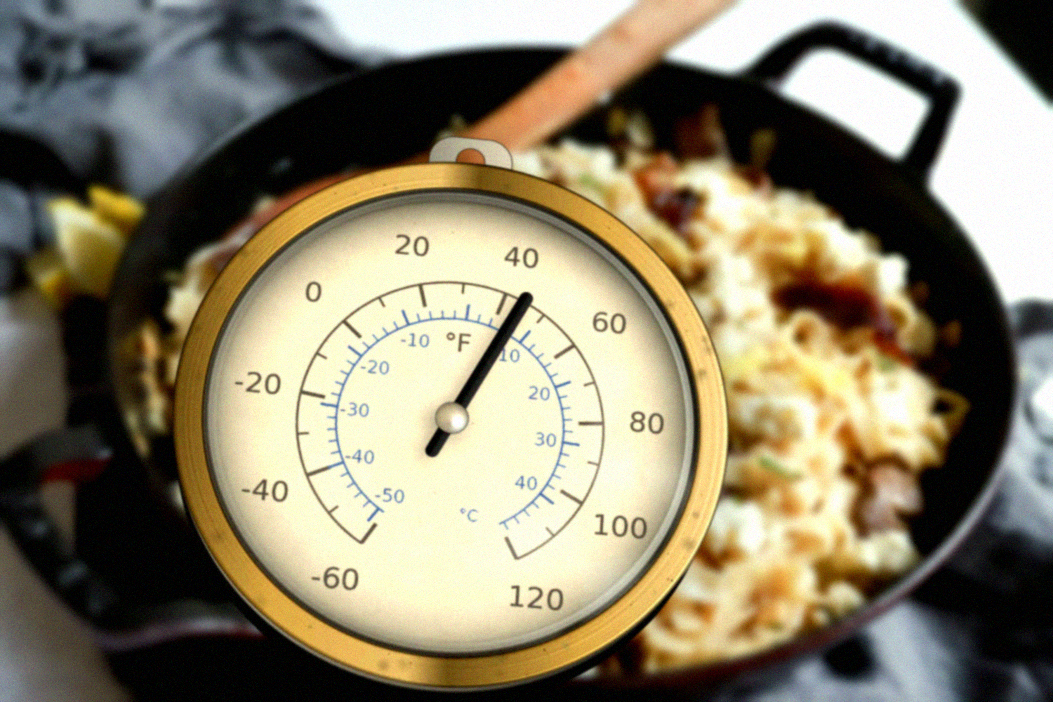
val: 45
